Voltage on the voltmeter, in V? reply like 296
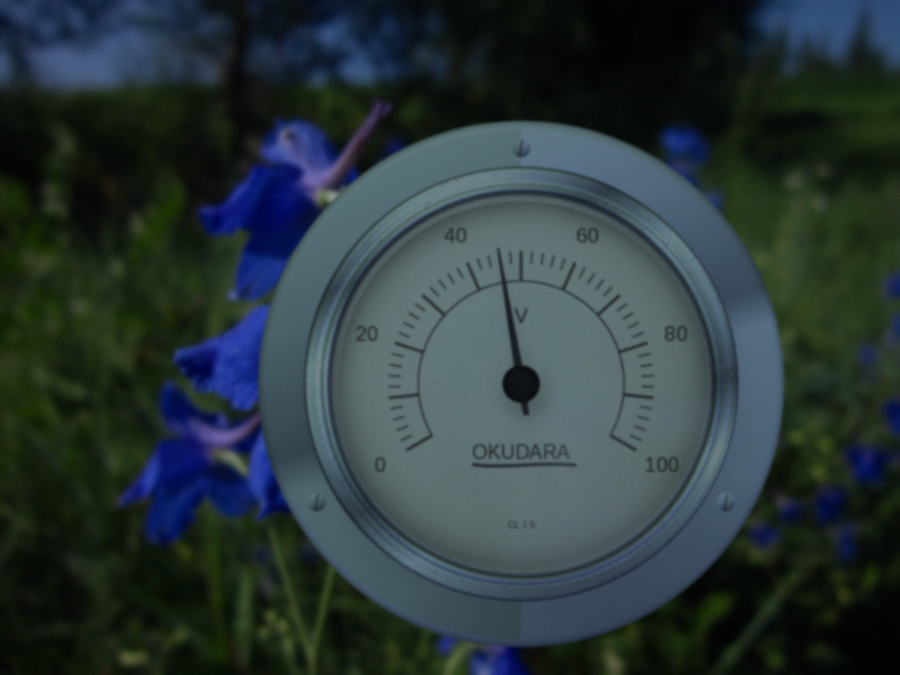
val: 46
